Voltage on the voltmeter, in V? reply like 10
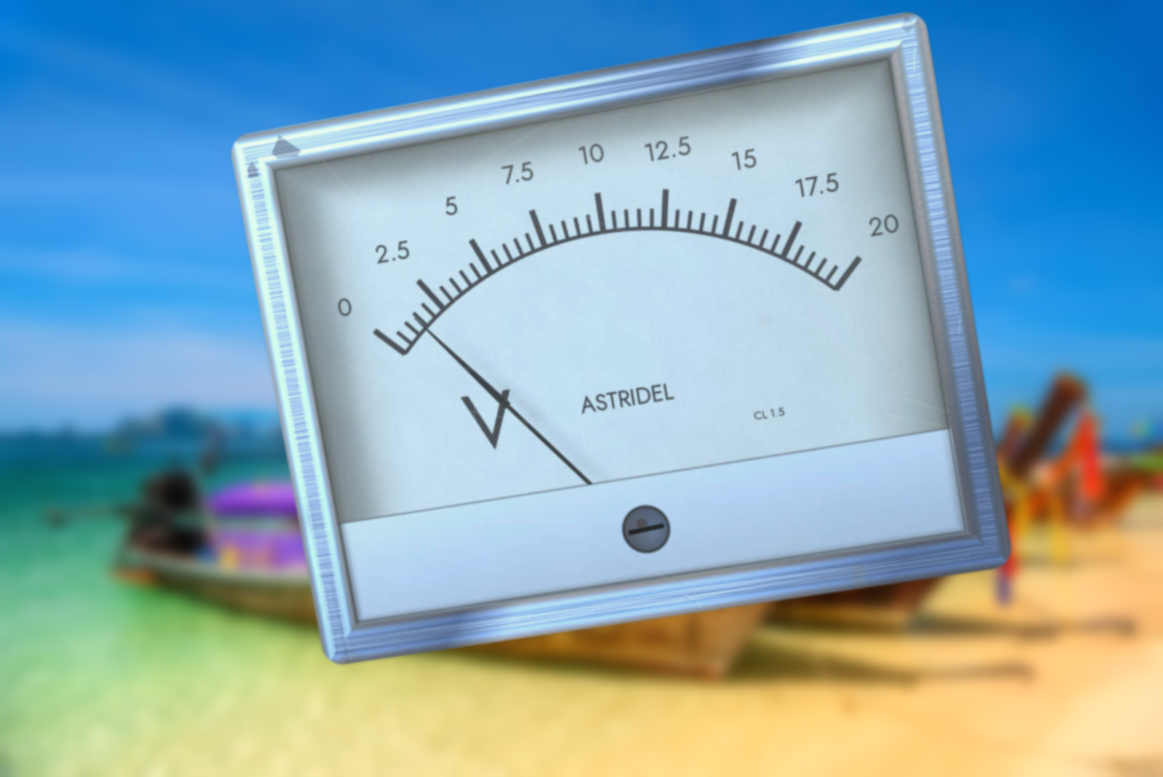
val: 1.5
